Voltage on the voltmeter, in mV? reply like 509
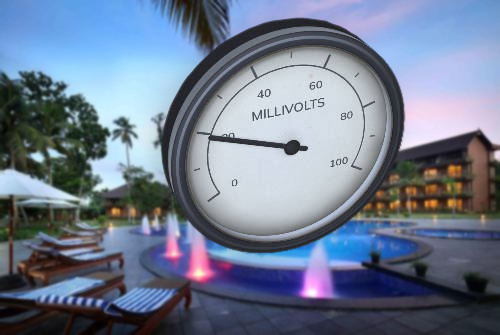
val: 20
